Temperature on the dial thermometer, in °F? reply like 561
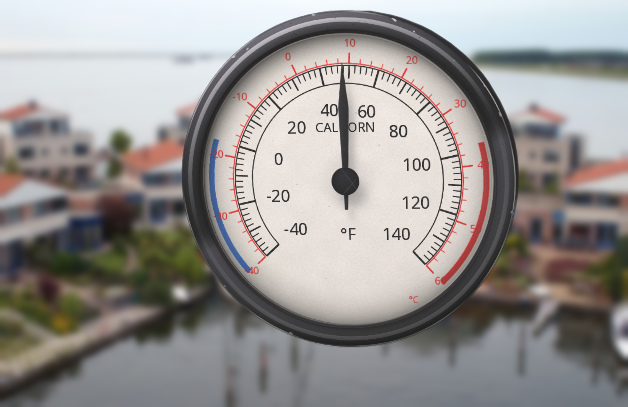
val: 48
